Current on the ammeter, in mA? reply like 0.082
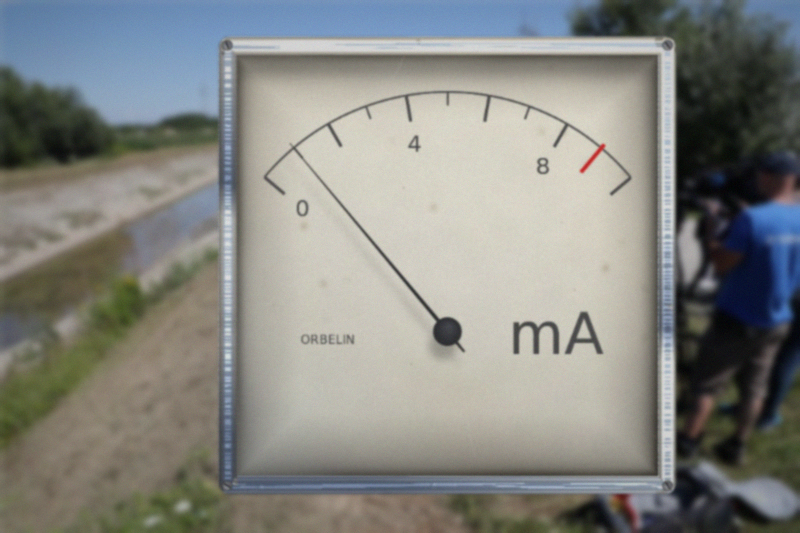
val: 1
